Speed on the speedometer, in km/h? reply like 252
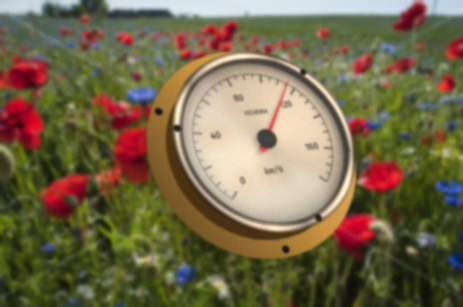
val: 115
